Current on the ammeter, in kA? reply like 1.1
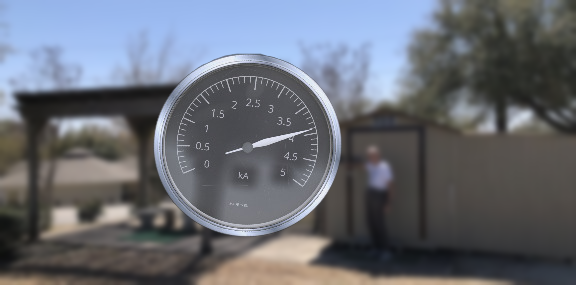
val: 3.9
